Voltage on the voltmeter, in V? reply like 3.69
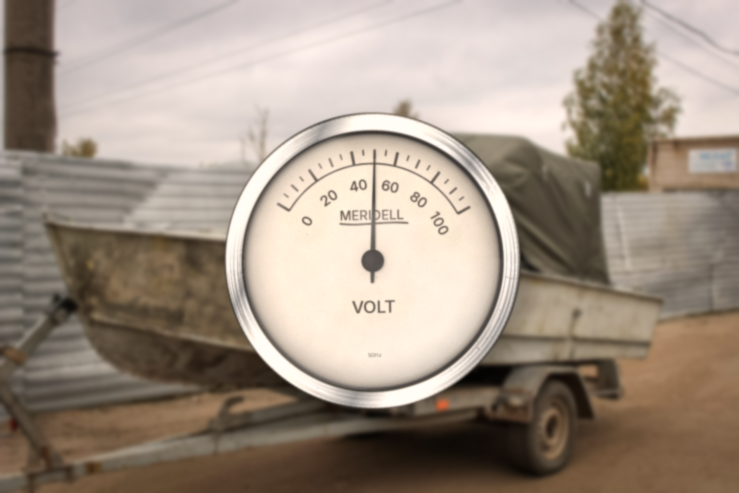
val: 50
